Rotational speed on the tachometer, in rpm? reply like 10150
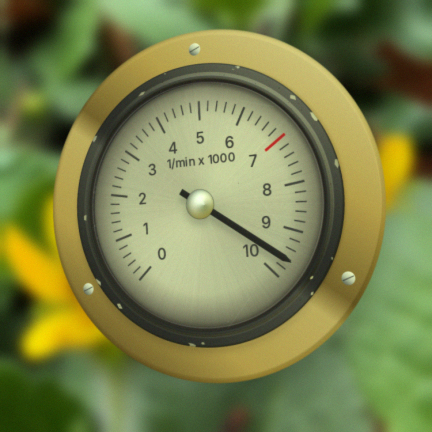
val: 9600
